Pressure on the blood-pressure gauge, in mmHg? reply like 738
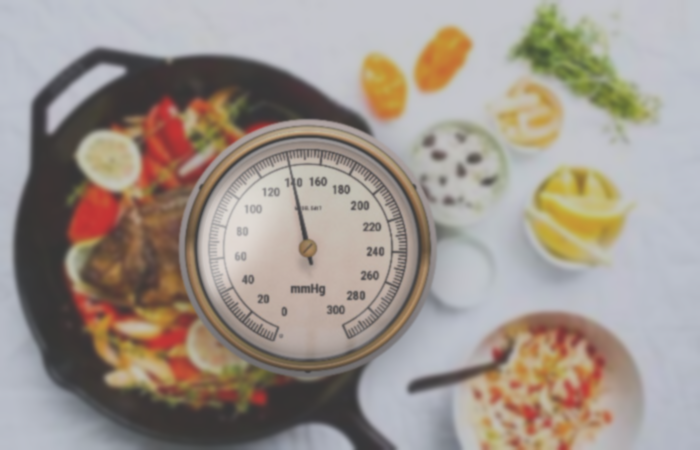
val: 140
